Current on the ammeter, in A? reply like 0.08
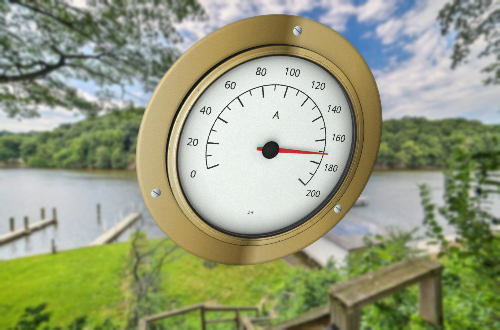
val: 170
